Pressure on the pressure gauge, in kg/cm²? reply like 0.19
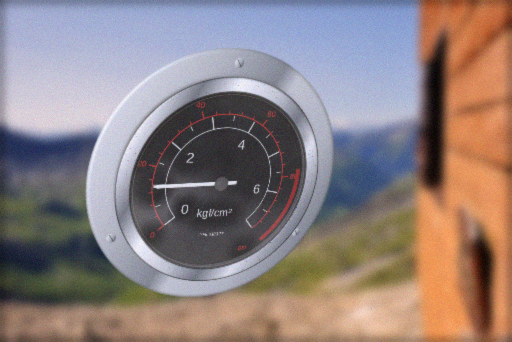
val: 1
